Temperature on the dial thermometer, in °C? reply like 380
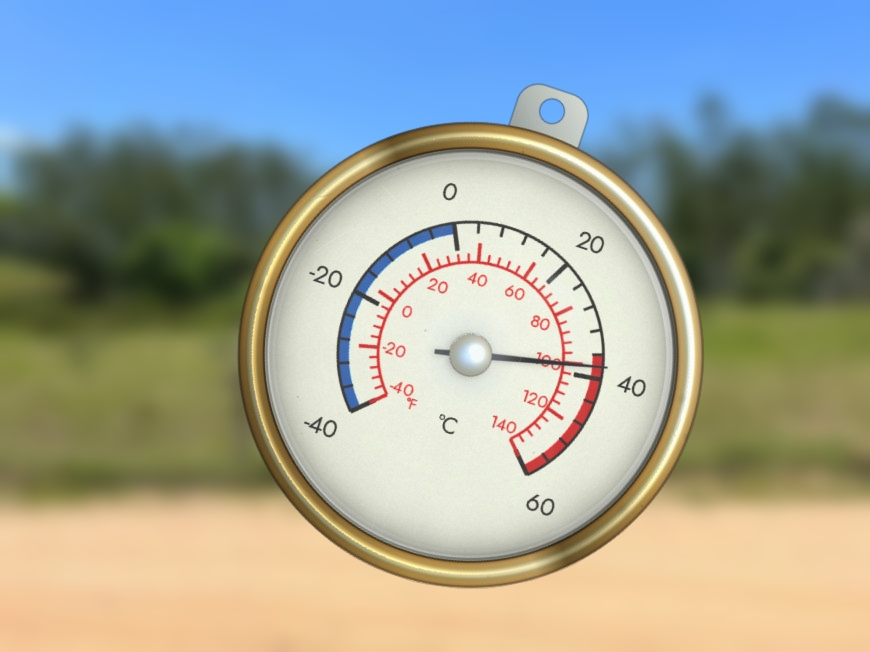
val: 38
